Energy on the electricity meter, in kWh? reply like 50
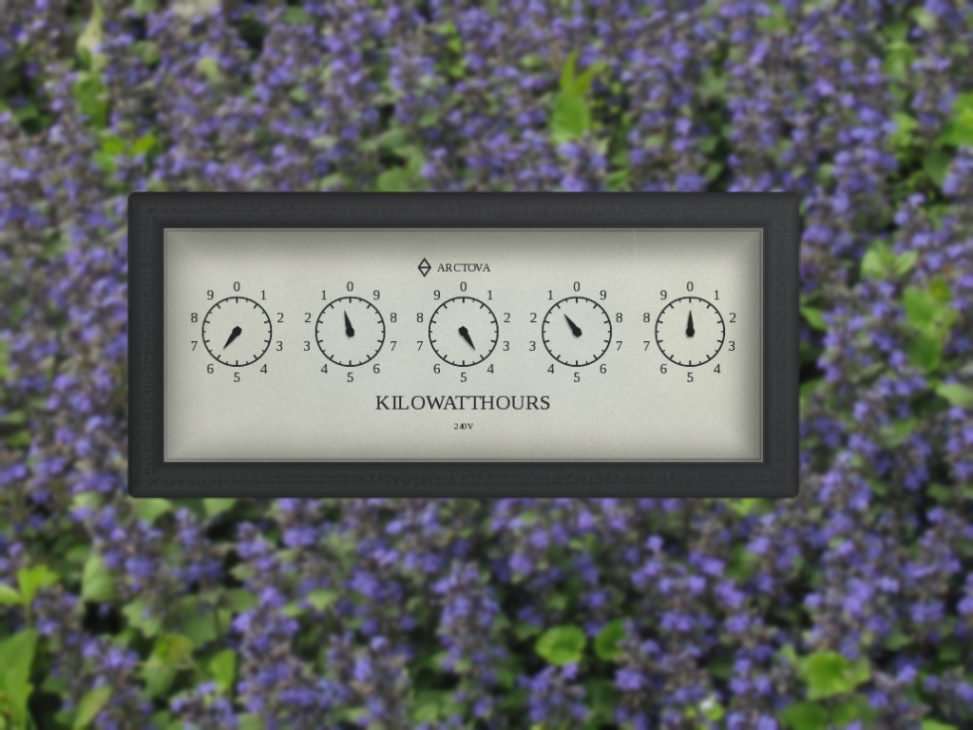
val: 60410
